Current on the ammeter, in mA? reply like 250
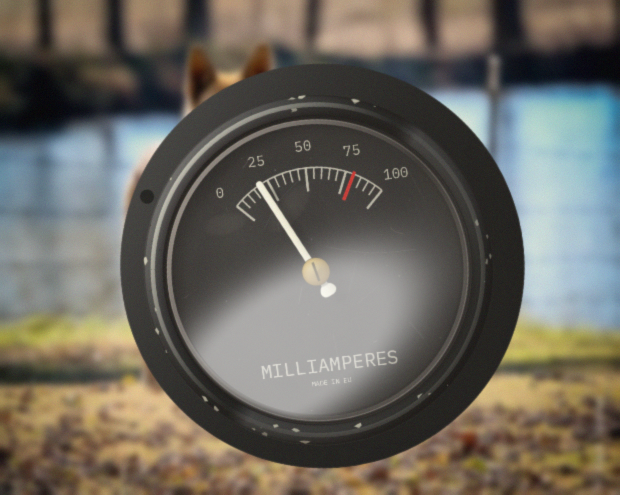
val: 20
